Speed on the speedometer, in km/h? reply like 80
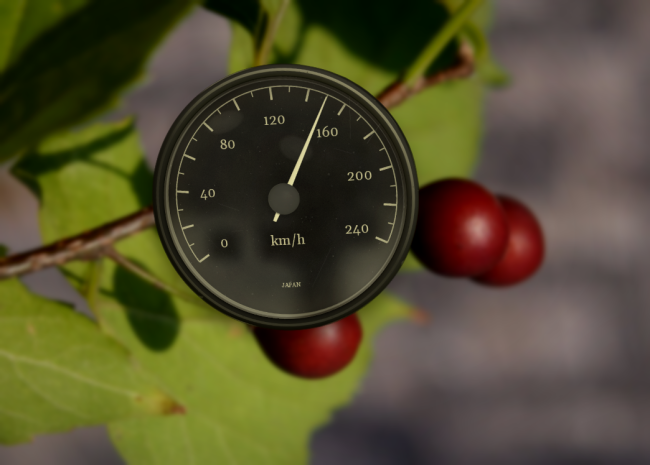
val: 150
